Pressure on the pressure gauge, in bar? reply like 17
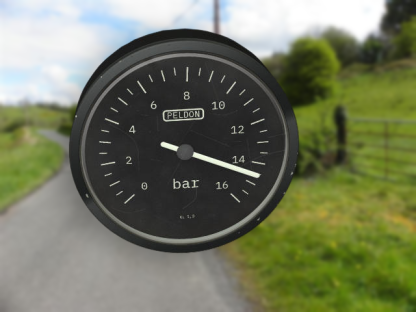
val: 14.5
